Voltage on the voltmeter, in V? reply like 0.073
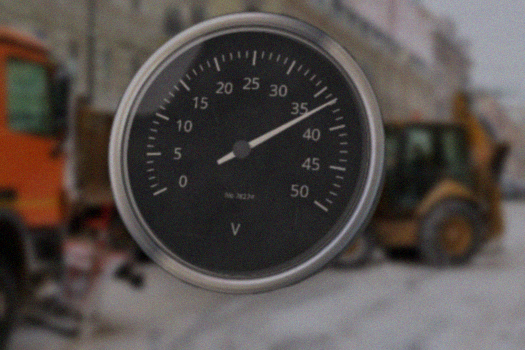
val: 37
